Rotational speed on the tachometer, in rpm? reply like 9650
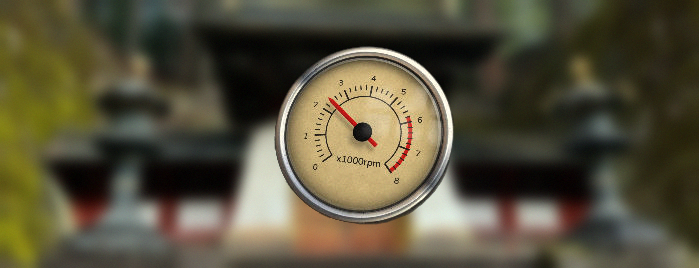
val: 2400
